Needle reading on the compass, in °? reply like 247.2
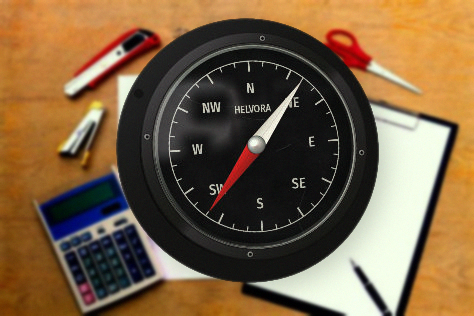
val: 220
